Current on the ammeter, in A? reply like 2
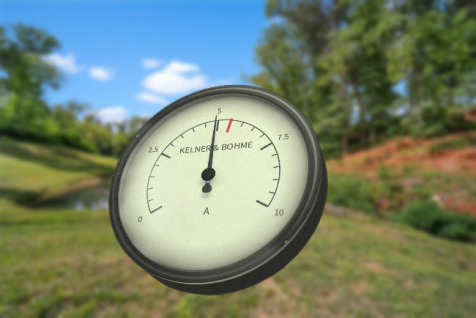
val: 5
